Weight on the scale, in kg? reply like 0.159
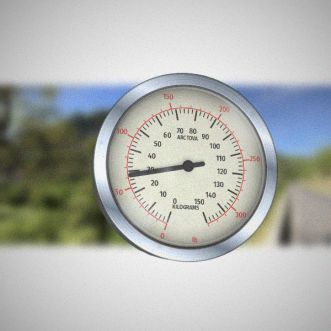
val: 28
